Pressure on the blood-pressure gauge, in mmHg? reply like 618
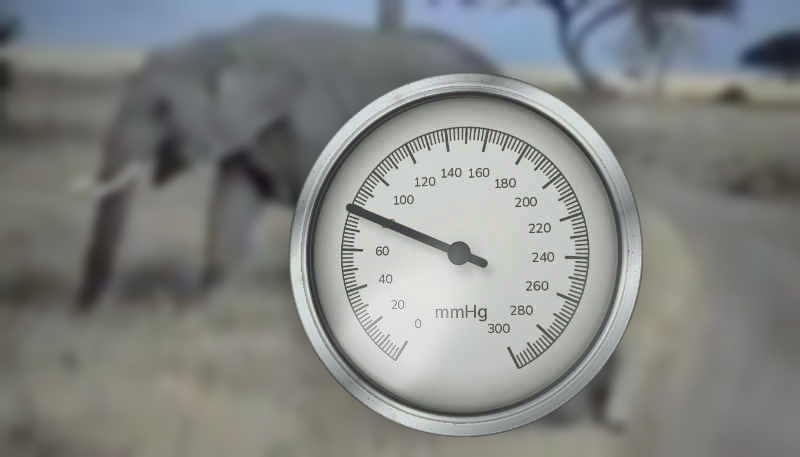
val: 80
